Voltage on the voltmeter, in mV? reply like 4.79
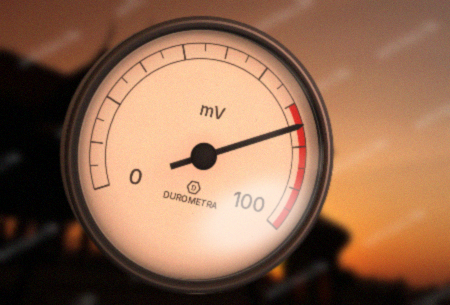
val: 75
